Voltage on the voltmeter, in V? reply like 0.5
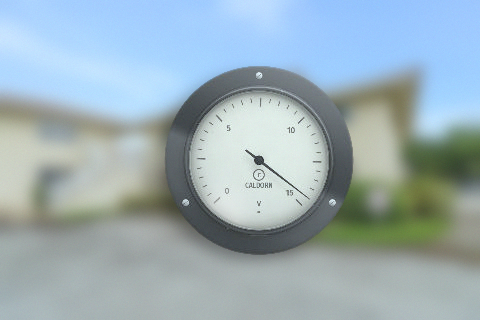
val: 14.5
